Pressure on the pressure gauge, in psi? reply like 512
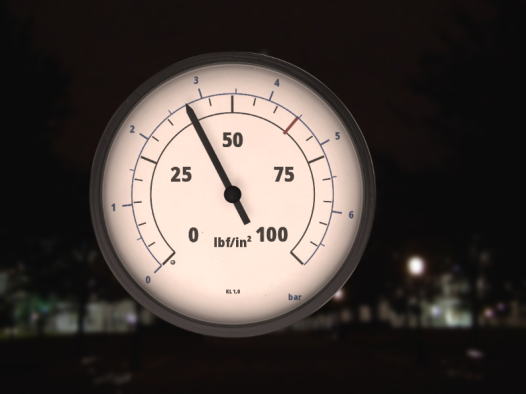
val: 40
